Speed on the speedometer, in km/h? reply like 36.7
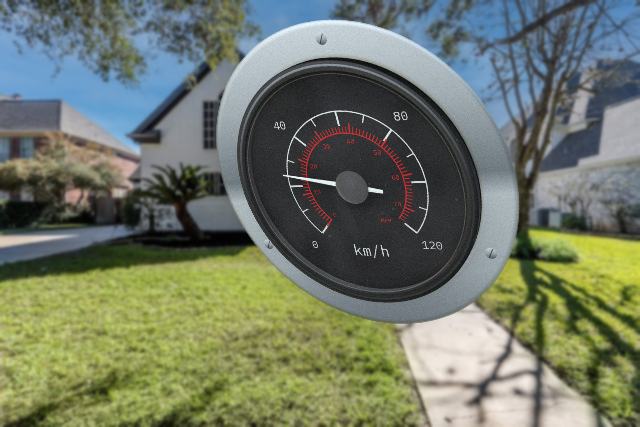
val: 25
